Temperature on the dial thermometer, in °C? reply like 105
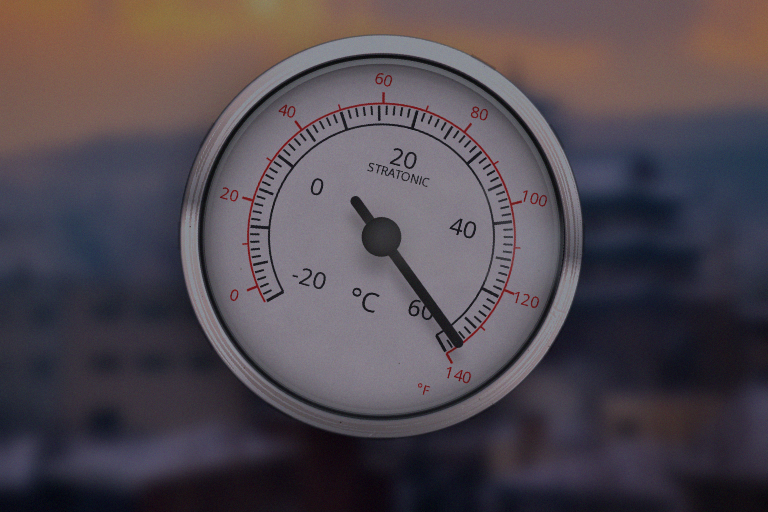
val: 58
